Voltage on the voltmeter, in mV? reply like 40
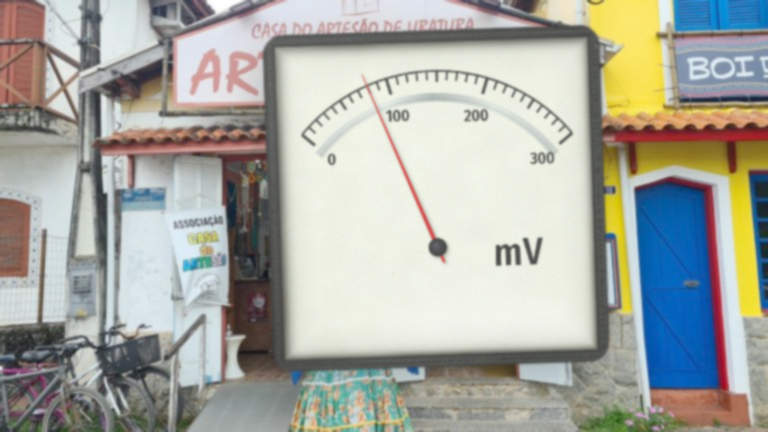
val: 80
